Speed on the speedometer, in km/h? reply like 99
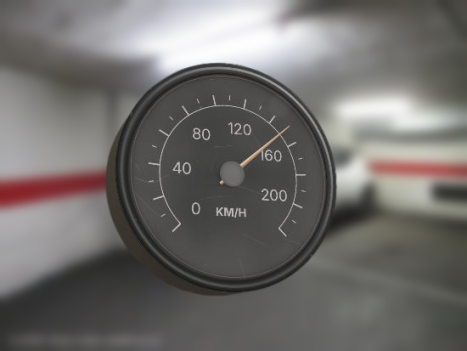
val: 150
